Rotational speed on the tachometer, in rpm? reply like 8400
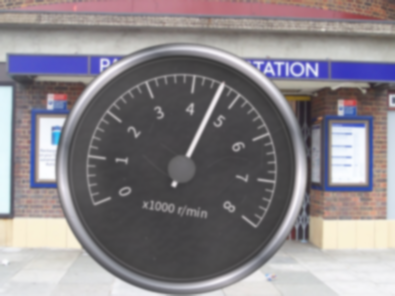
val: 4600
